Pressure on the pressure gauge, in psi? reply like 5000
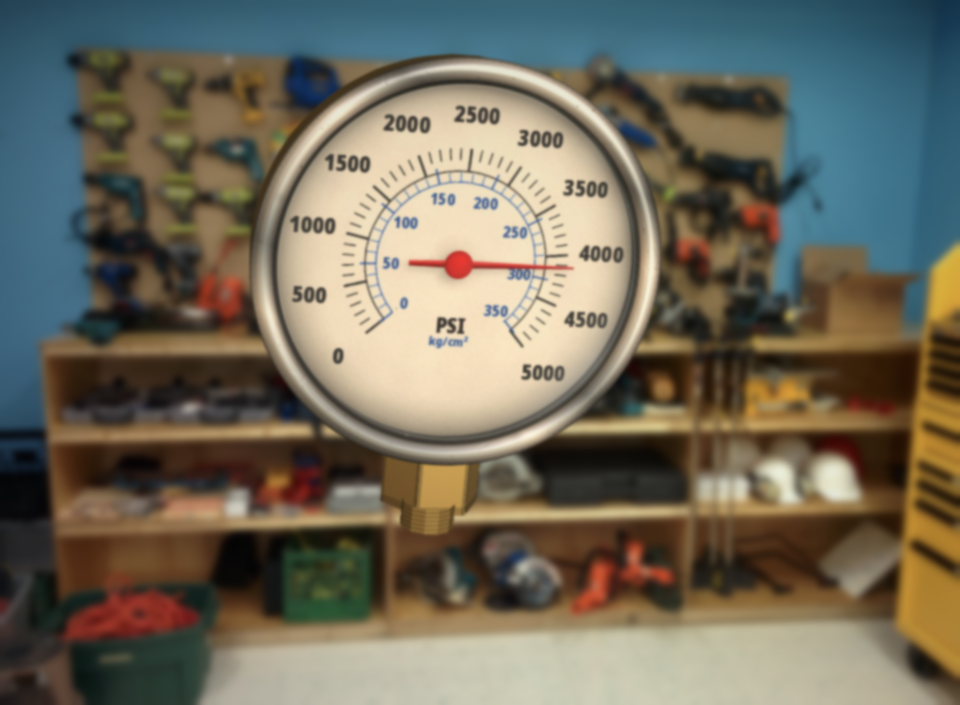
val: 4100
